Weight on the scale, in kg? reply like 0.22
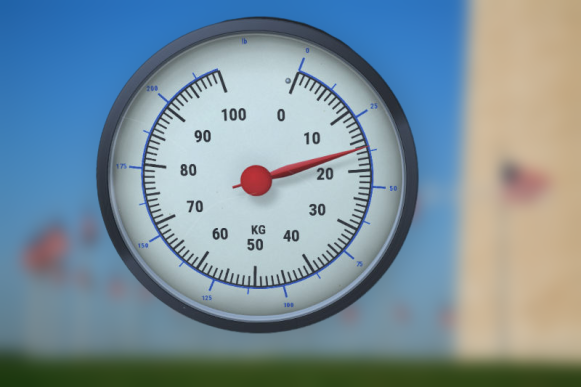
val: 16
